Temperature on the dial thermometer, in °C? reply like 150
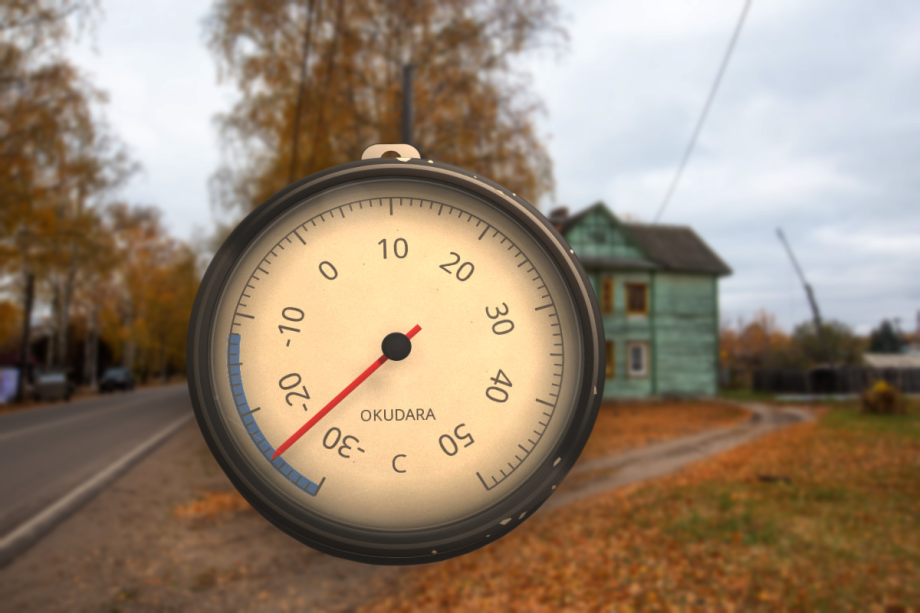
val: -25
